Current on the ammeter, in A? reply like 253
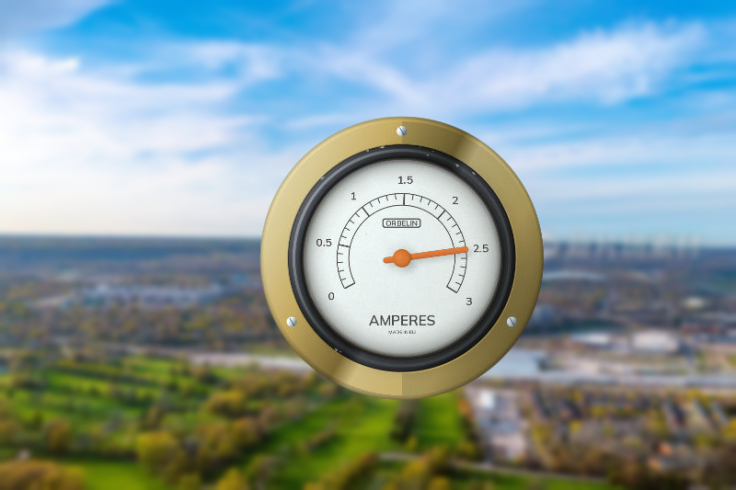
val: 2.5
